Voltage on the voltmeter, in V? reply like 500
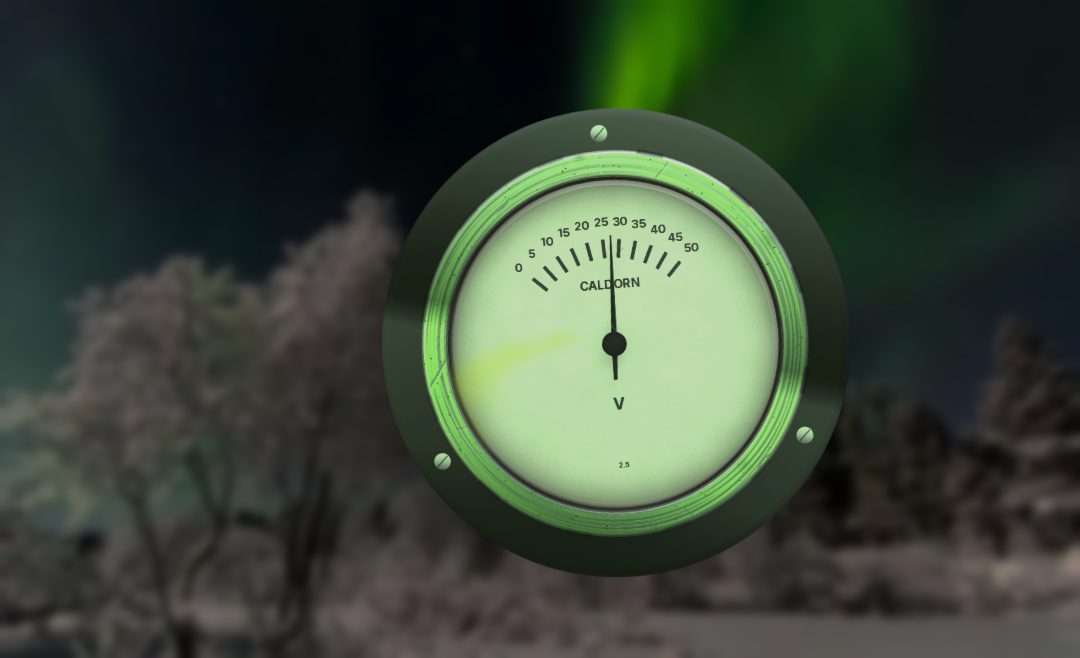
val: 27.5
